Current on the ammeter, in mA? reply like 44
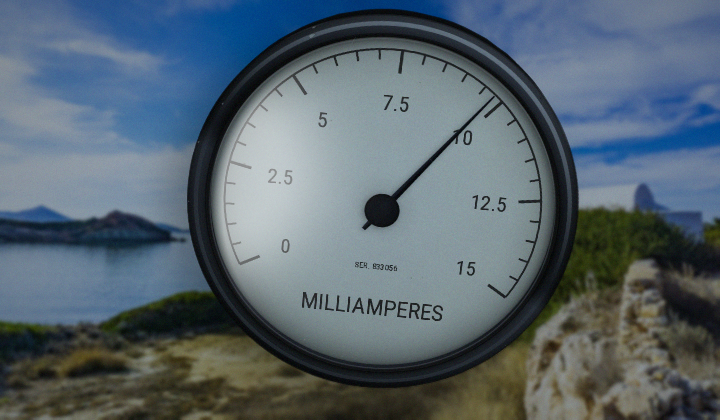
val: 9.75
